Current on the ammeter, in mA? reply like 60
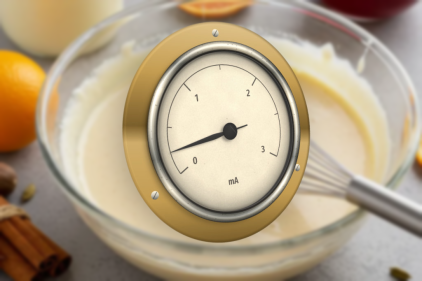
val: 0.25
